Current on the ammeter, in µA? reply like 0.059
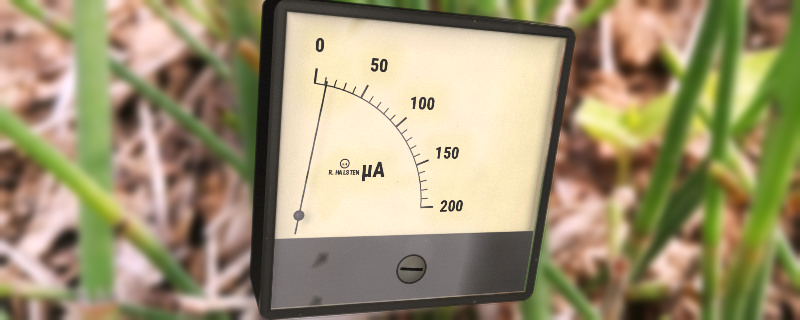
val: 10
